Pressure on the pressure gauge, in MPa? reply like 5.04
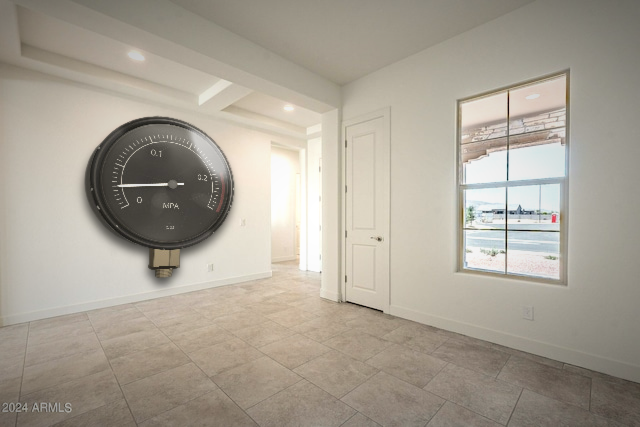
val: 0.025
